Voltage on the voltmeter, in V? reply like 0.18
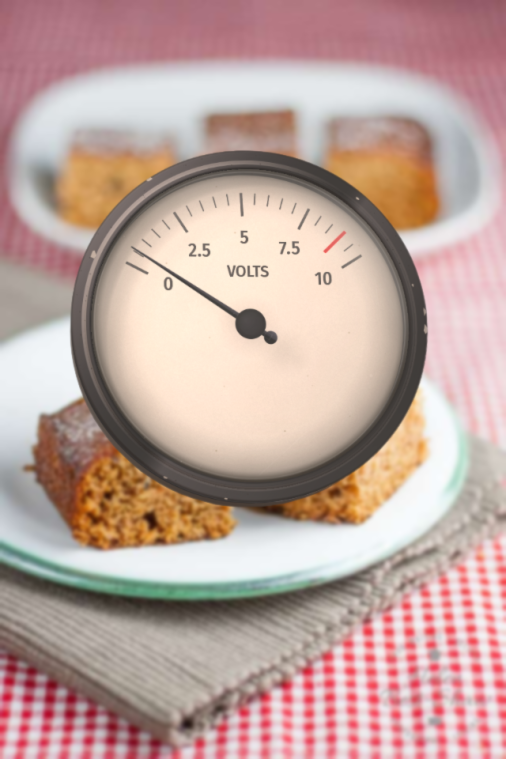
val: 0.5
